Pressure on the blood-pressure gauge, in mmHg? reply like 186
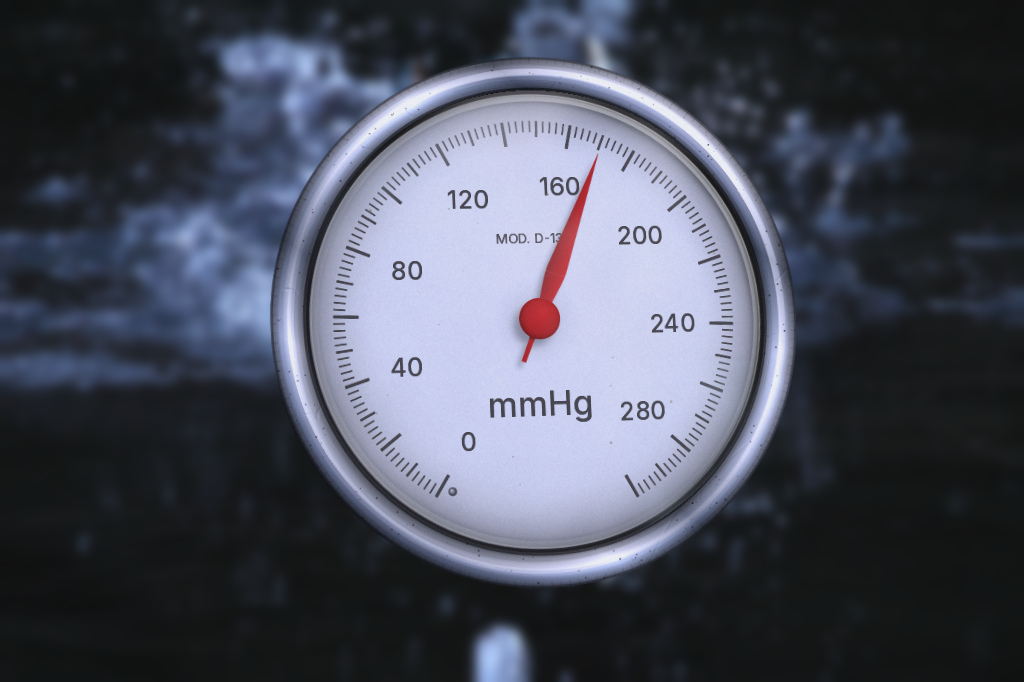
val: 170
